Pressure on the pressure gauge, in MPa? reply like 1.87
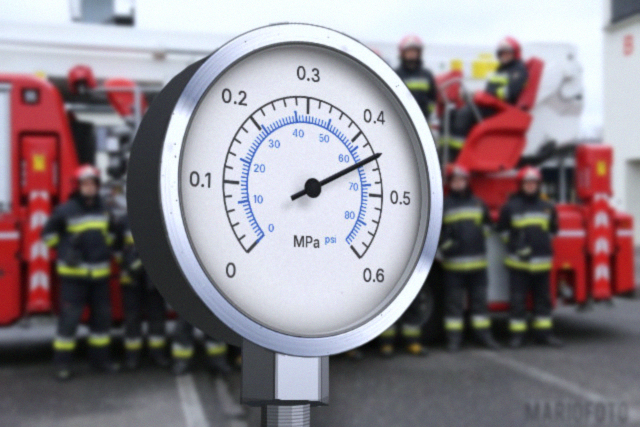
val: 0.44
